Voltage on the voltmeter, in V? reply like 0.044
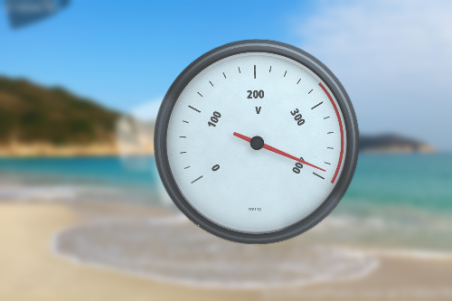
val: 390
